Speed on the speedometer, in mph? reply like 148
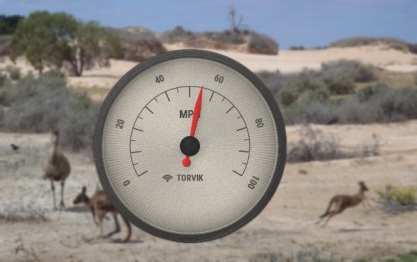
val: 55
